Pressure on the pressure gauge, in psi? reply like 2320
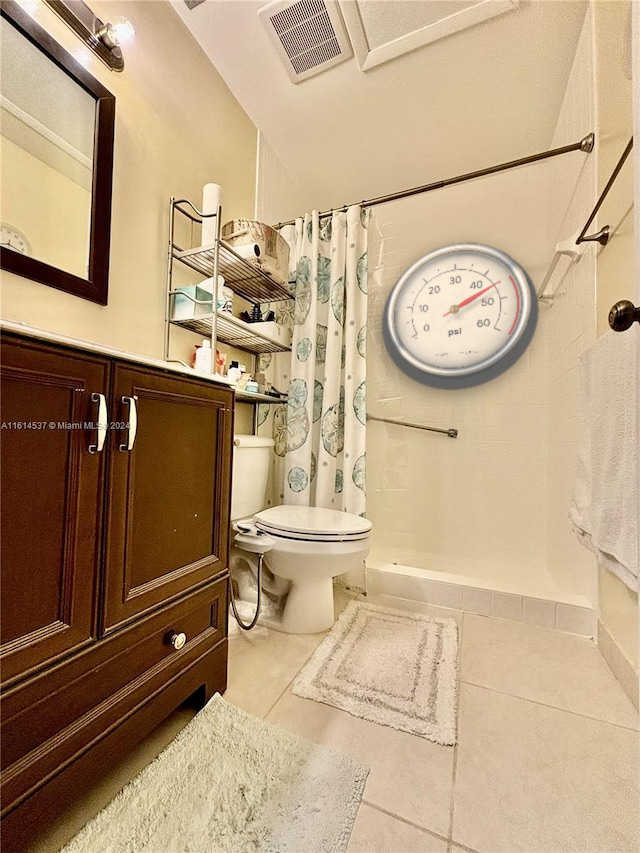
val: 45
